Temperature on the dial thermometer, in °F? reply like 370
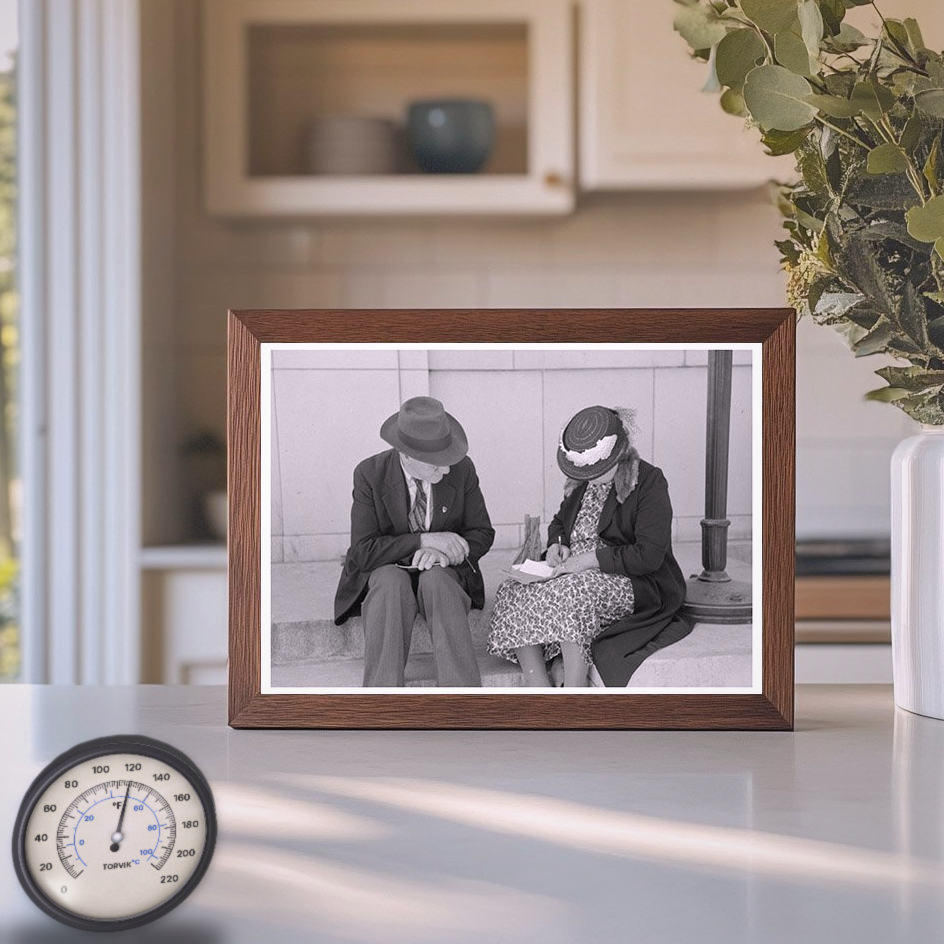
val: 120
